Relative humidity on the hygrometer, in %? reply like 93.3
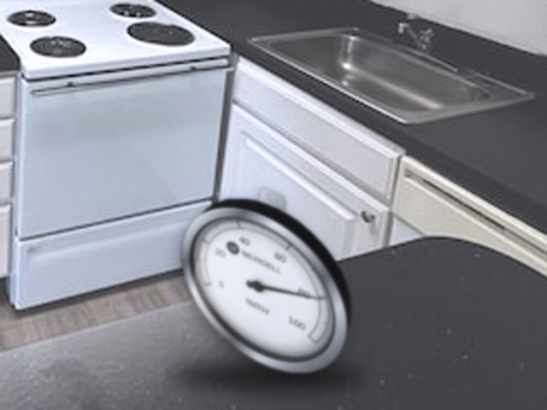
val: 80
